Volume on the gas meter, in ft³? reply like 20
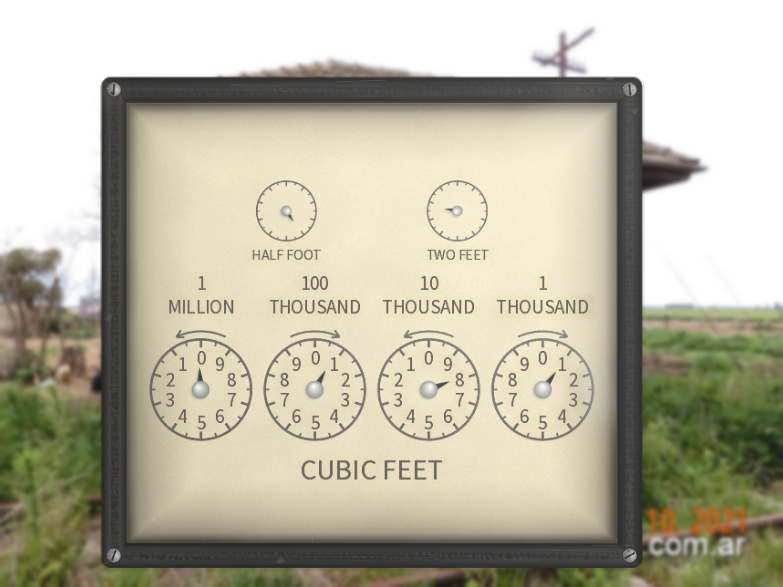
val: 8100
